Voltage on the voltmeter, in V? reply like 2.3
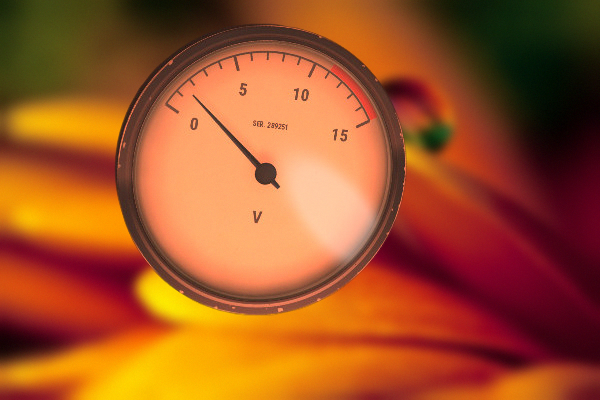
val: 1.5
